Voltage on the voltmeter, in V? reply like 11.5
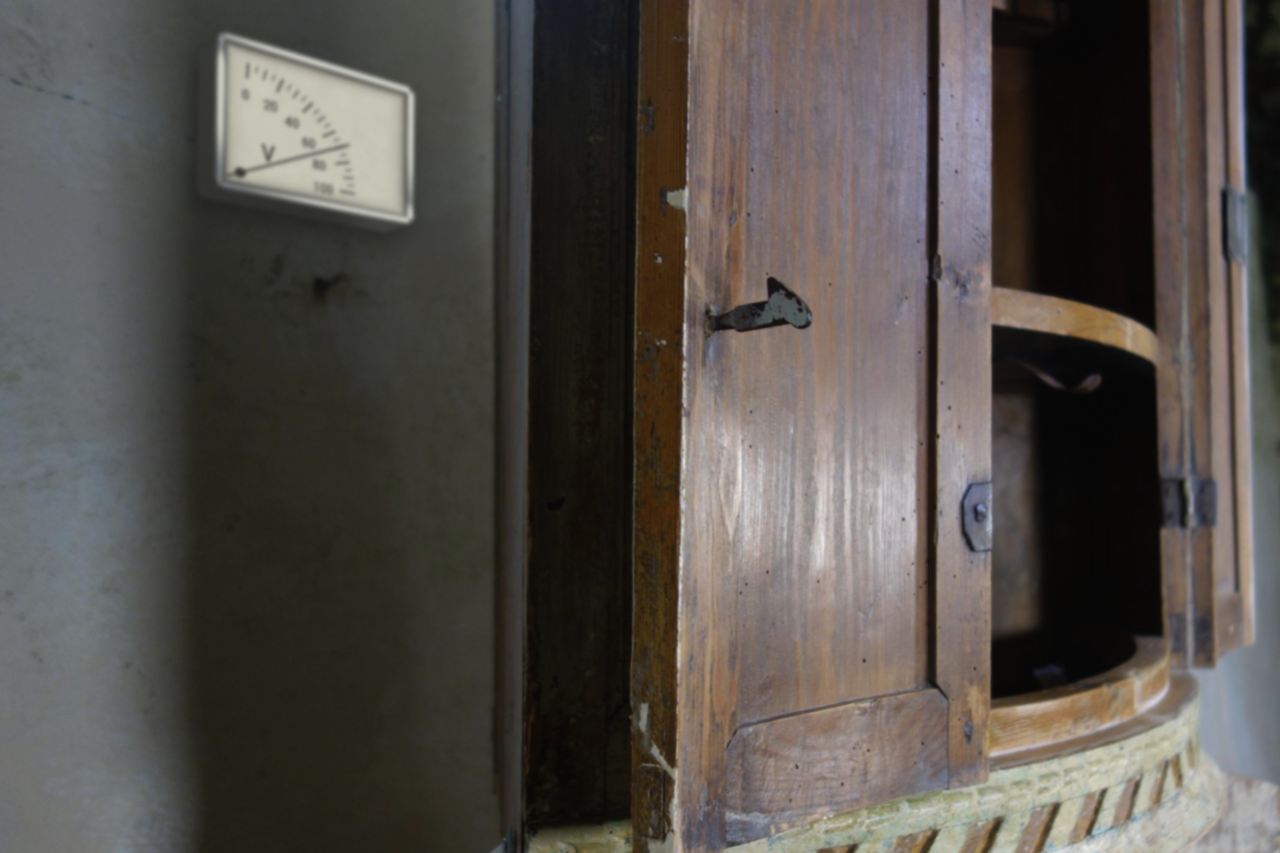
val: 70
